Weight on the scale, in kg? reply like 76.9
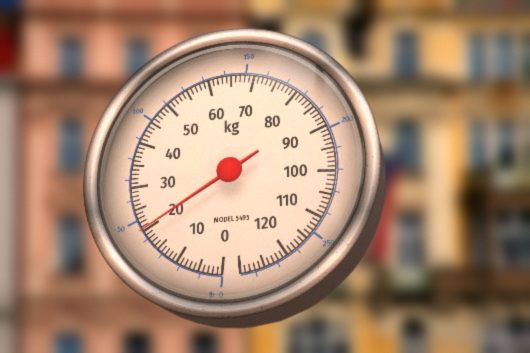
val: 20
